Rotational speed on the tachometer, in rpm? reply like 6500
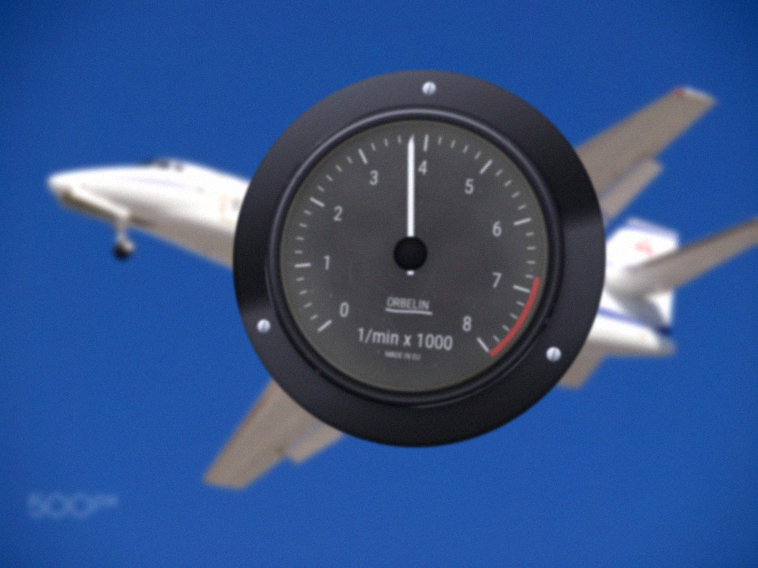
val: 3800
